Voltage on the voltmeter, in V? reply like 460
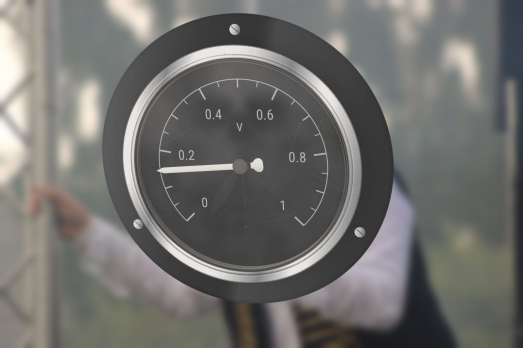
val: 0.15
